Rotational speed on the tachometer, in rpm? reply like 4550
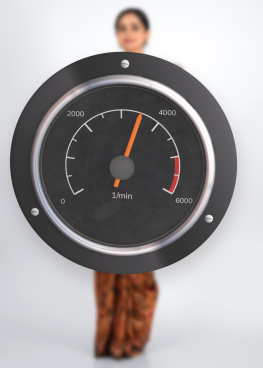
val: 3500
